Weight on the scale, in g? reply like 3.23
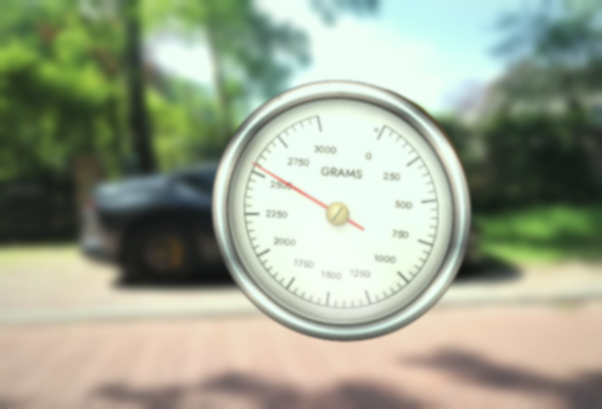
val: 2550
